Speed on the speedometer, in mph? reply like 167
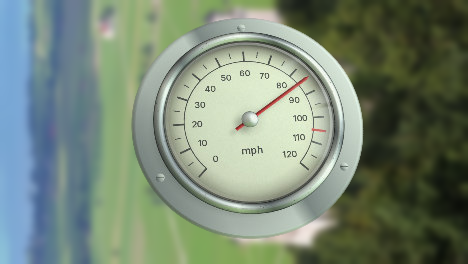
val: 85
